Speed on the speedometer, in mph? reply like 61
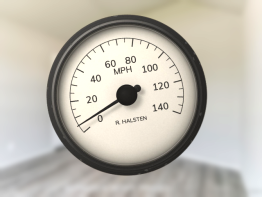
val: 5
